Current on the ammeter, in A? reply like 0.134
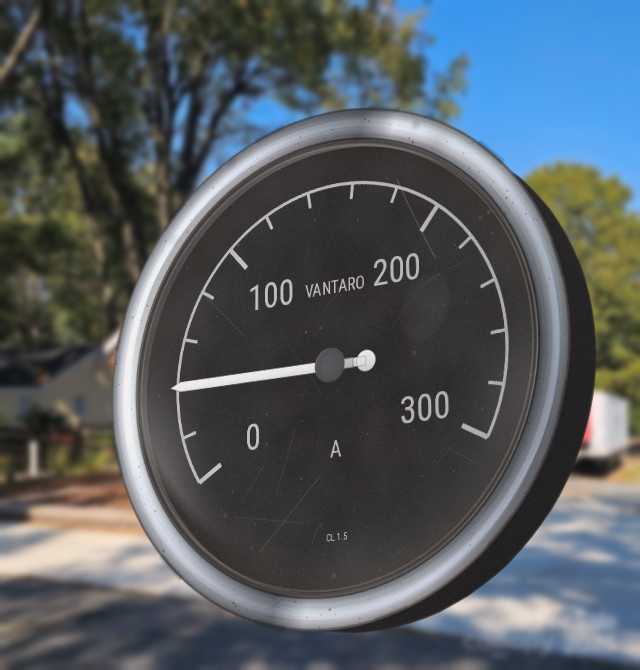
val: 40
